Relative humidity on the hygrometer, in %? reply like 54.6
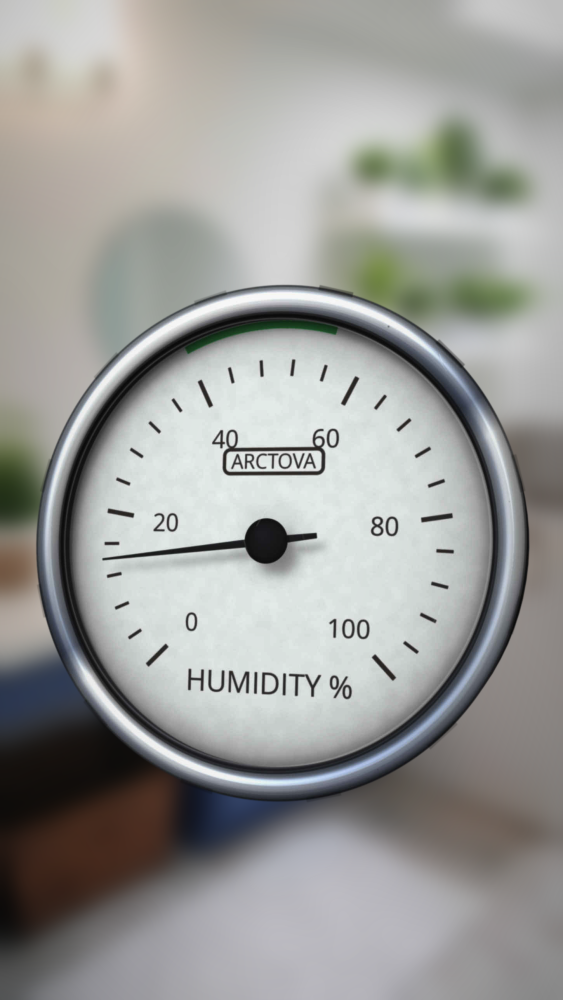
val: 14
